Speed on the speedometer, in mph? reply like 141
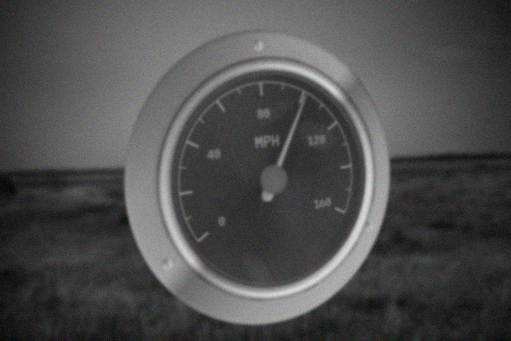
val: 100
